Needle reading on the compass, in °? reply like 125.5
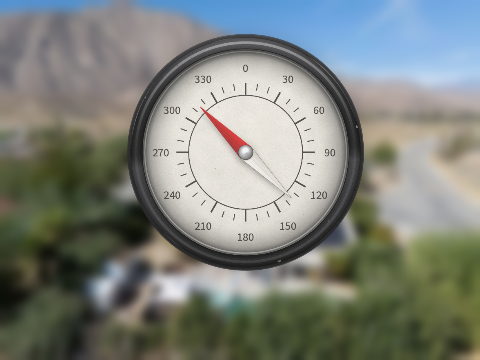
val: 315
